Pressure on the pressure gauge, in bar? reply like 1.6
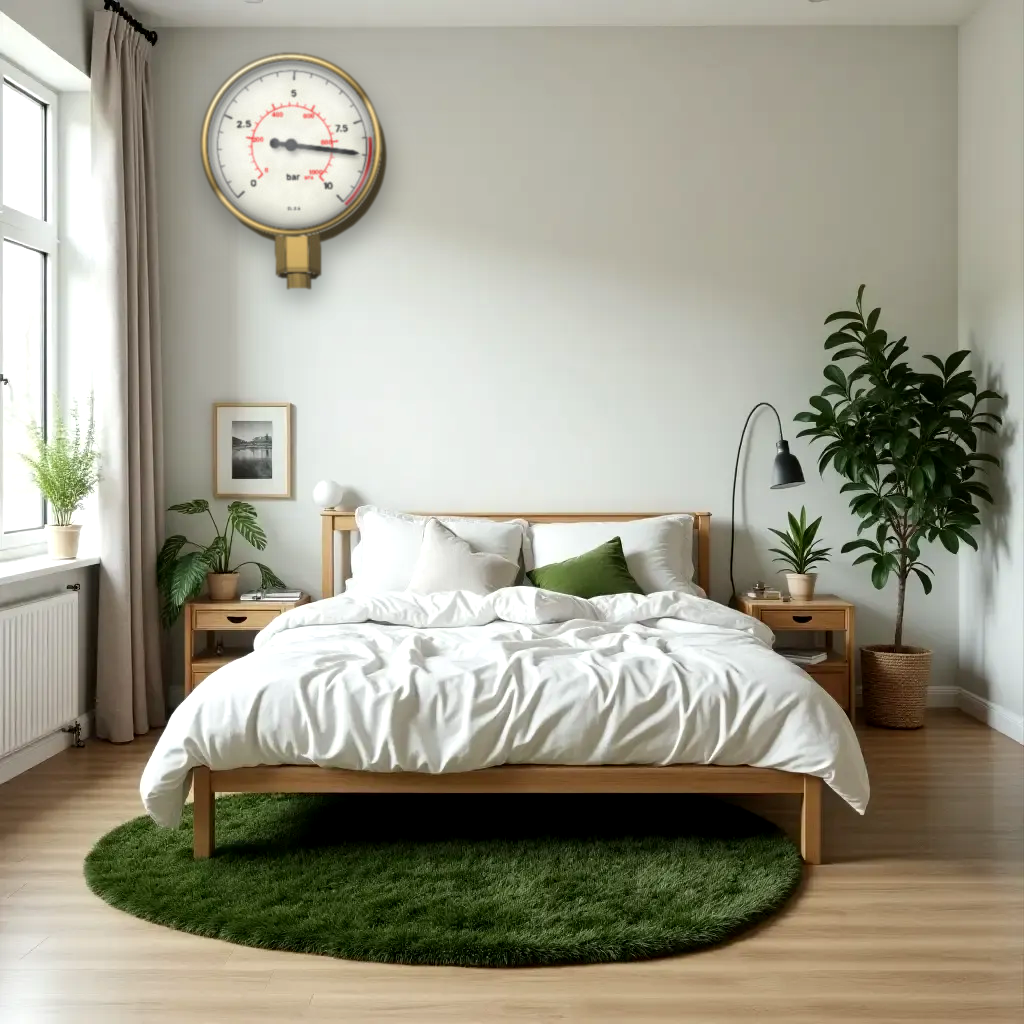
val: 8.5
